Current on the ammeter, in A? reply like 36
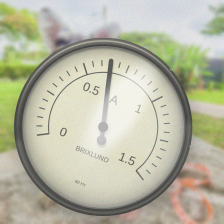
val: 0.65
